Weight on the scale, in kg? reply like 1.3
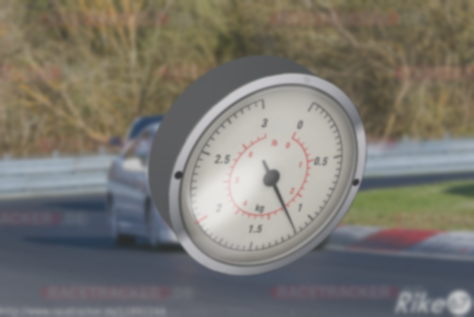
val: 1.15
